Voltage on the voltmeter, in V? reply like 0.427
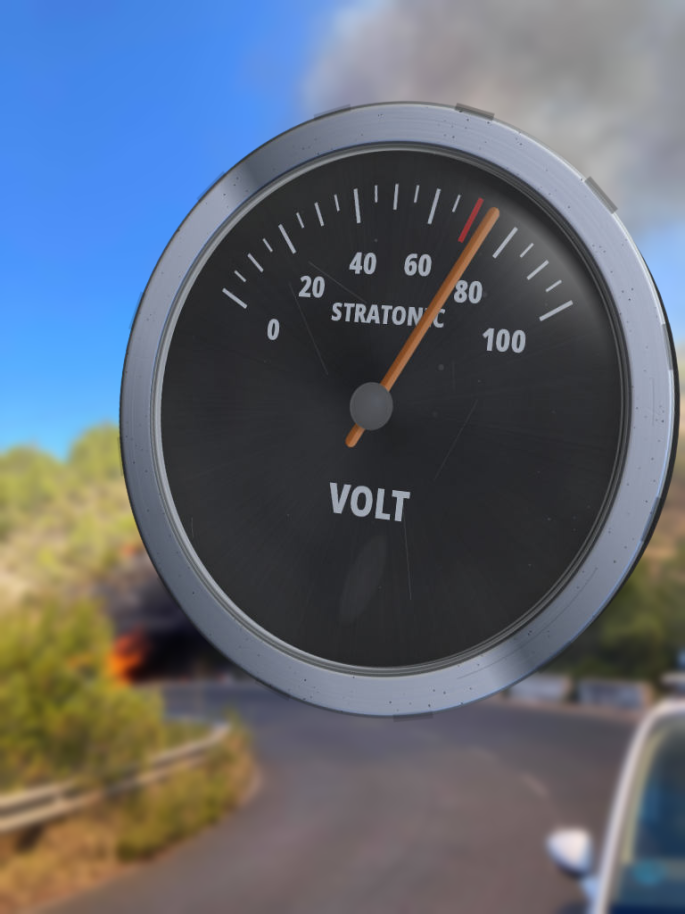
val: 75
